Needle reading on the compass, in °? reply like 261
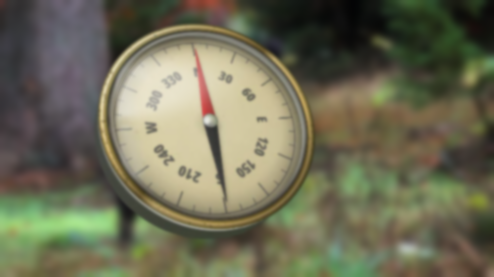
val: 0
